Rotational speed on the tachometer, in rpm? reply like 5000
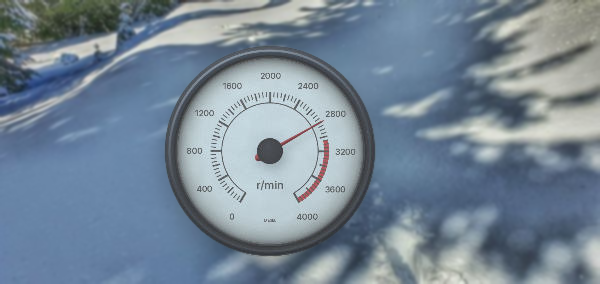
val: 2800
